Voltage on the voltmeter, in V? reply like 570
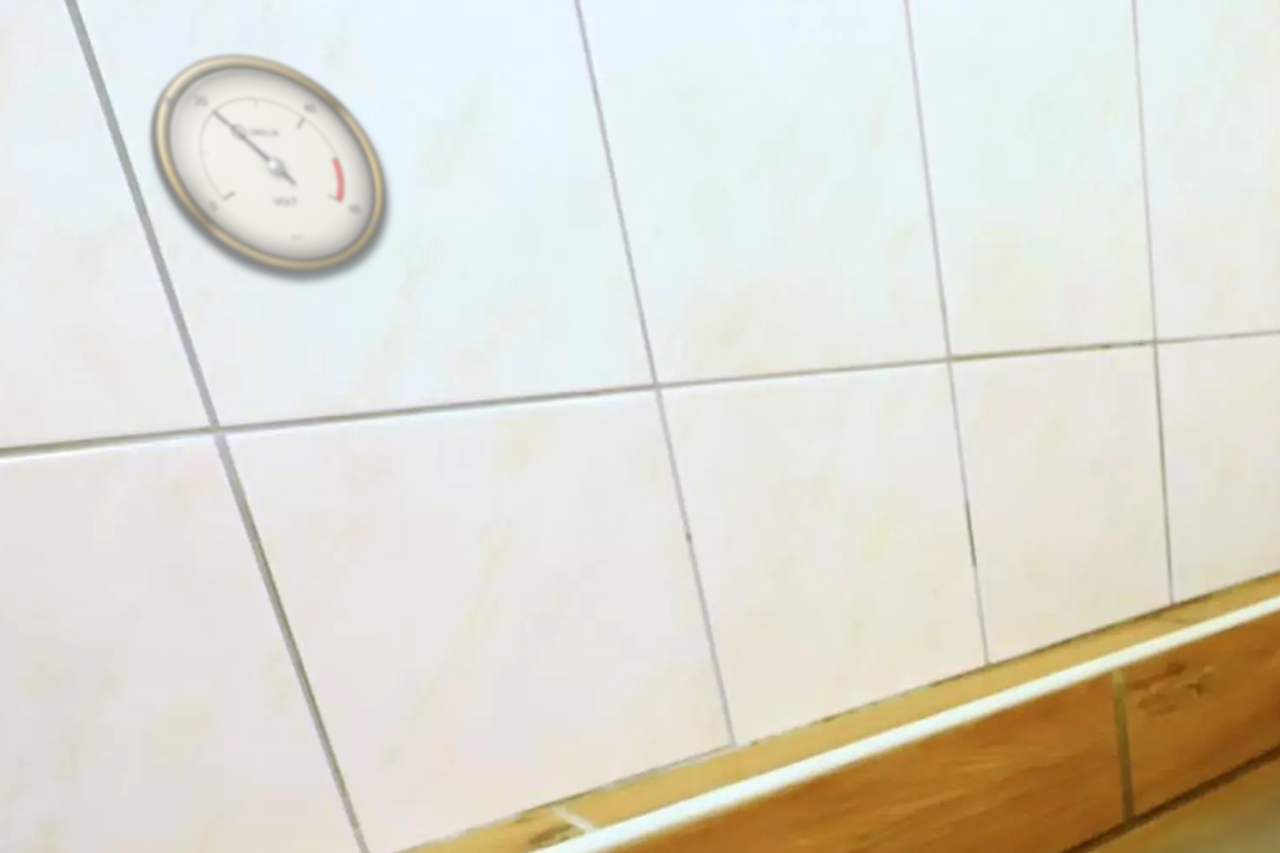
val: 20
